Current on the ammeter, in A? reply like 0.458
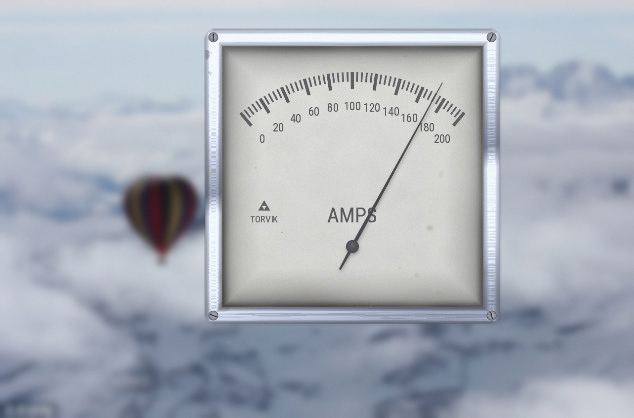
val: 172
